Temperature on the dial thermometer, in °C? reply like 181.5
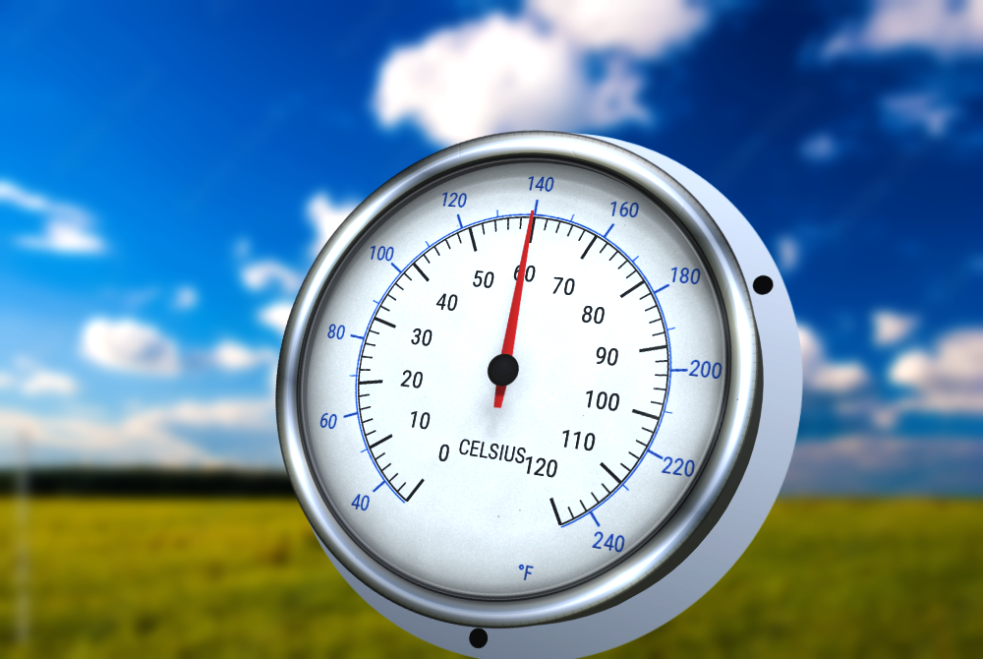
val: 60
